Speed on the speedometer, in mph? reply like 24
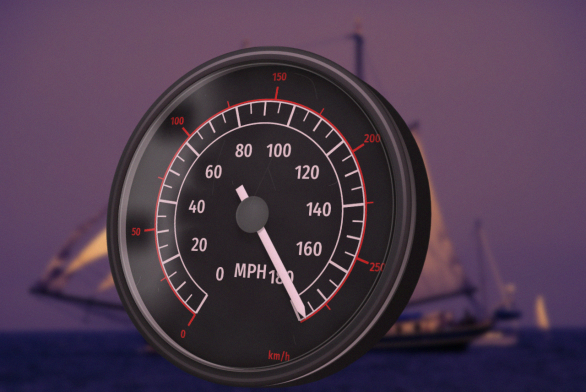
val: 177.5
